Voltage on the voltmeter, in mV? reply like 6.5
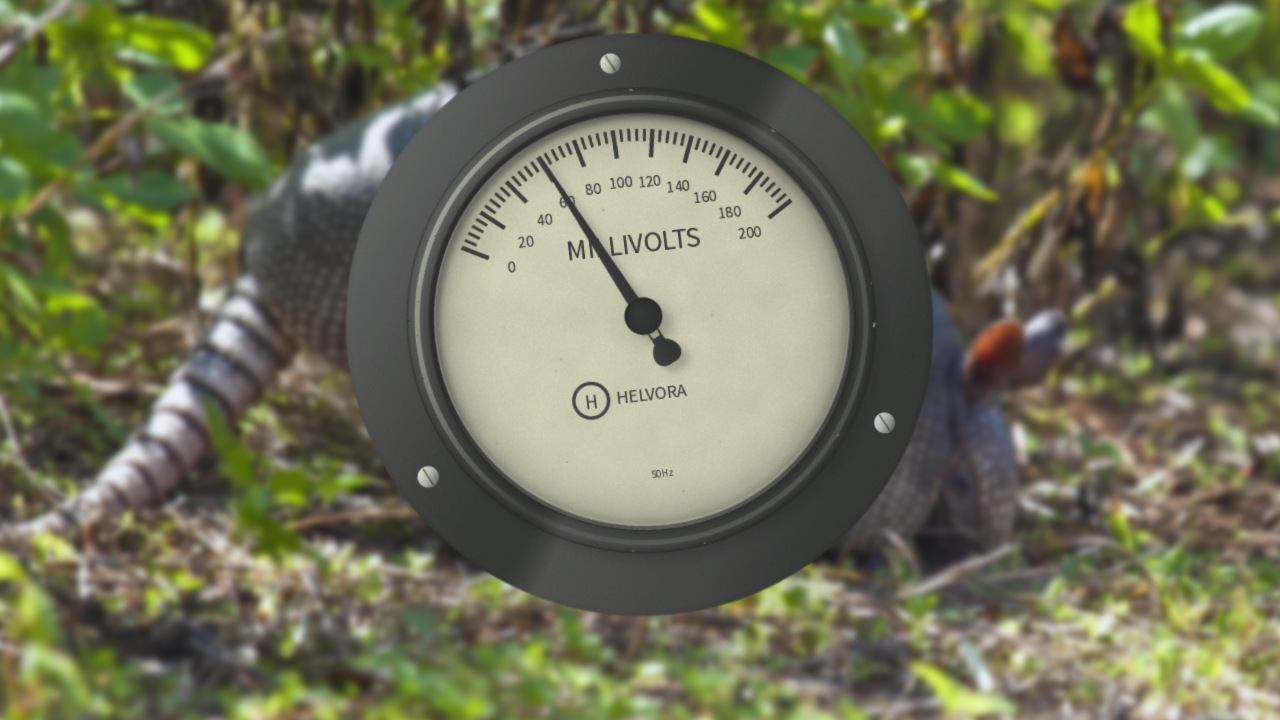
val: 60
